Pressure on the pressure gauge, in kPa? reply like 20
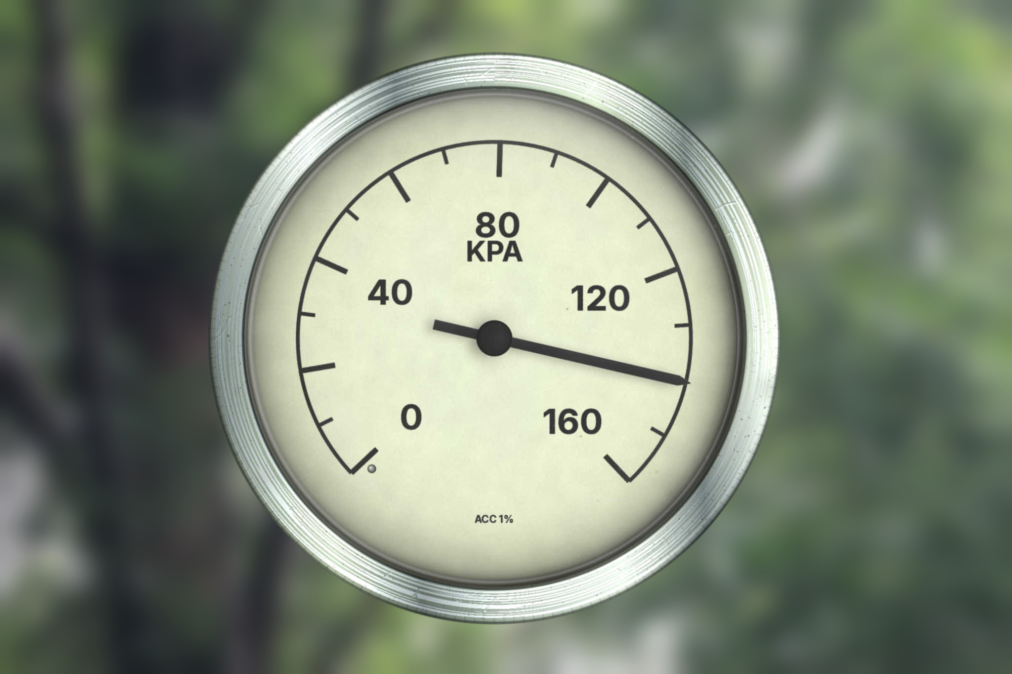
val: 140
